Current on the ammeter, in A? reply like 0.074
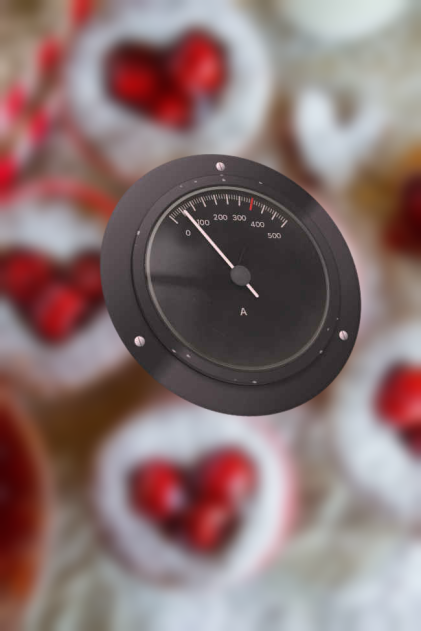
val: 50
